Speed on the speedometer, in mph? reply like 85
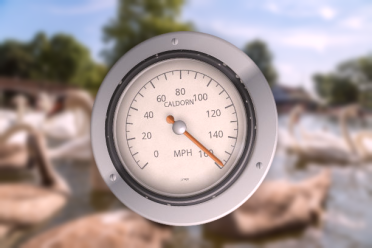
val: 157.5
